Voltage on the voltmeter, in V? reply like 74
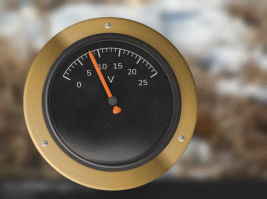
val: 8
